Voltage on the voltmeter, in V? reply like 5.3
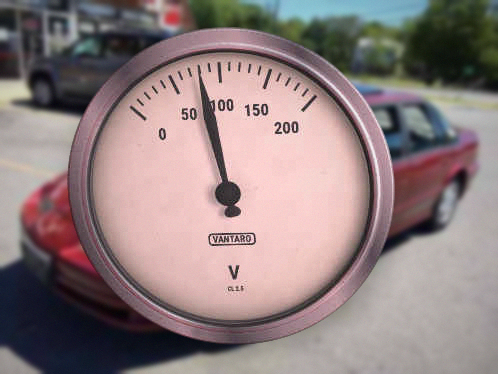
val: 80
